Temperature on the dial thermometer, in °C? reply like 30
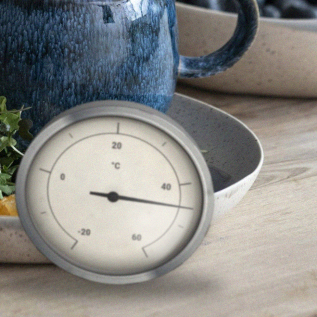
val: 45
